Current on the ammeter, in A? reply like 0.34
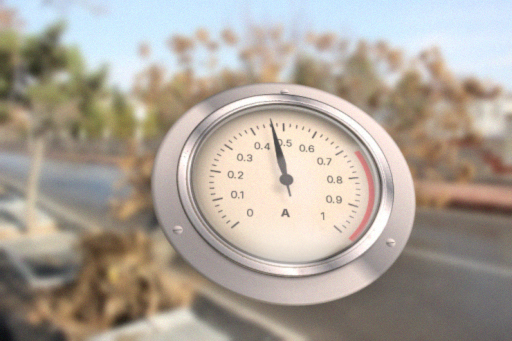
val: 0.46
